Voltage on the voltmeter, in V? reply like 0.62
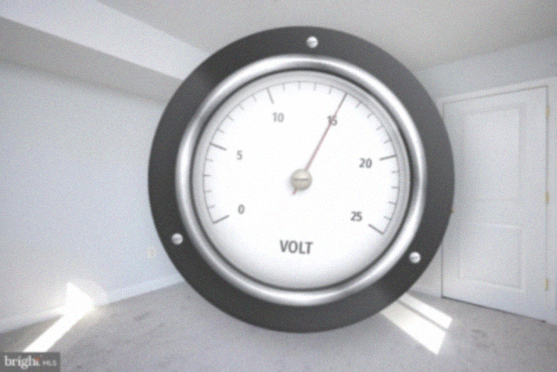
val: 15
